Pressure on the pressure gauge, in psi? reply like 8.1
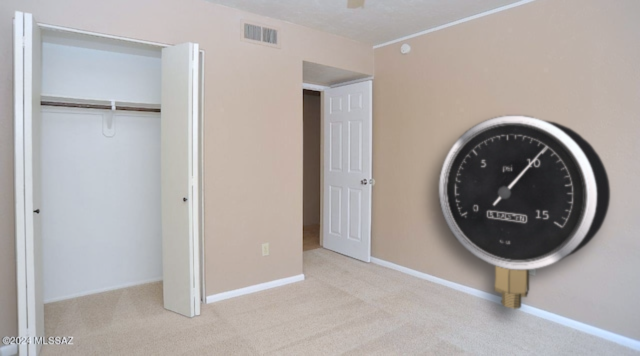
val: 10
